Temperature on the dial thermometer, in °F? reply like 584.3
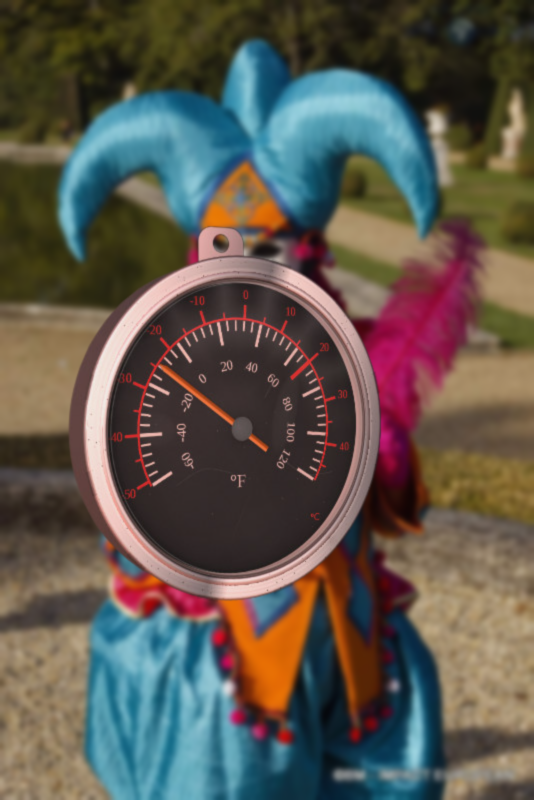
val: -12
